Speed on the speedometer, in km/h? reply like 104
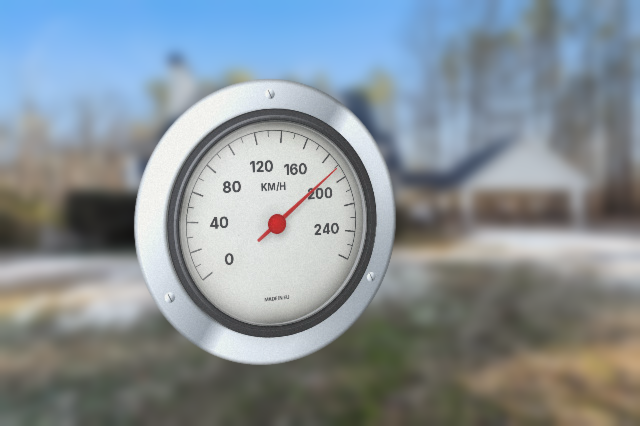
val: 190
